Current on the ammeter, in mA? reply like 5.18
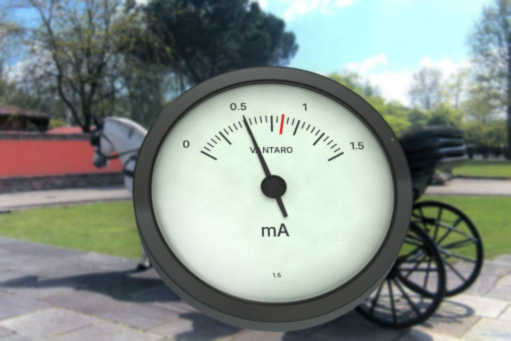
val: 0.5
